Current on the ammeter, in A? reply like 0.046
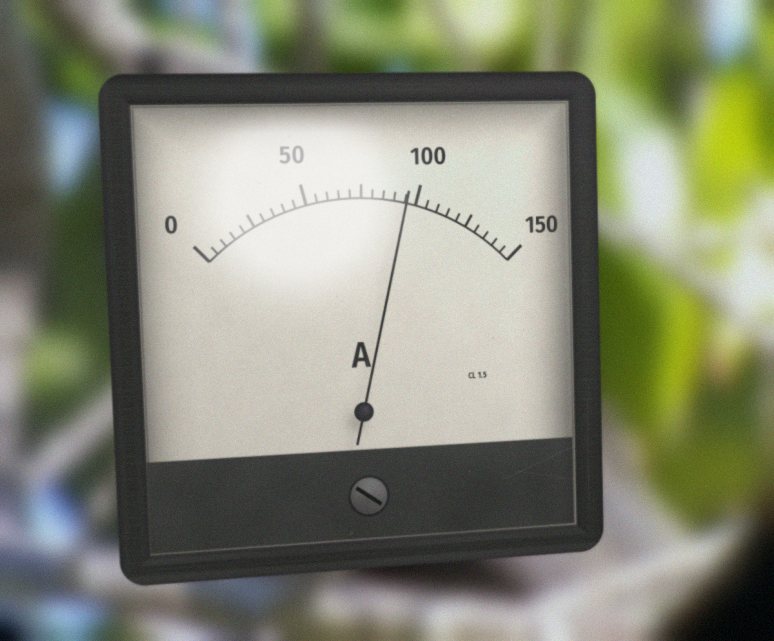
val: 95
